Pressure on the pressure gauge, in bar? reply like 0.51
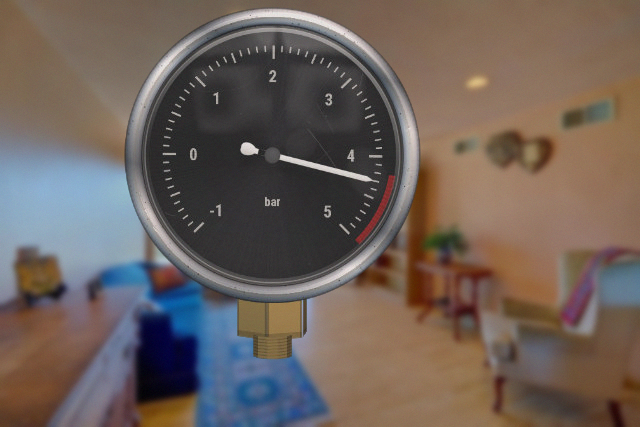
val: 4.3
